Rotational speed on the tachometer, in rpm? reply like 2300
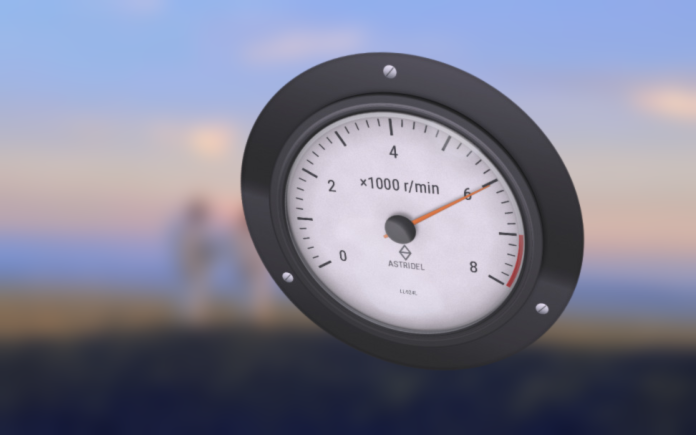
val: 6000
